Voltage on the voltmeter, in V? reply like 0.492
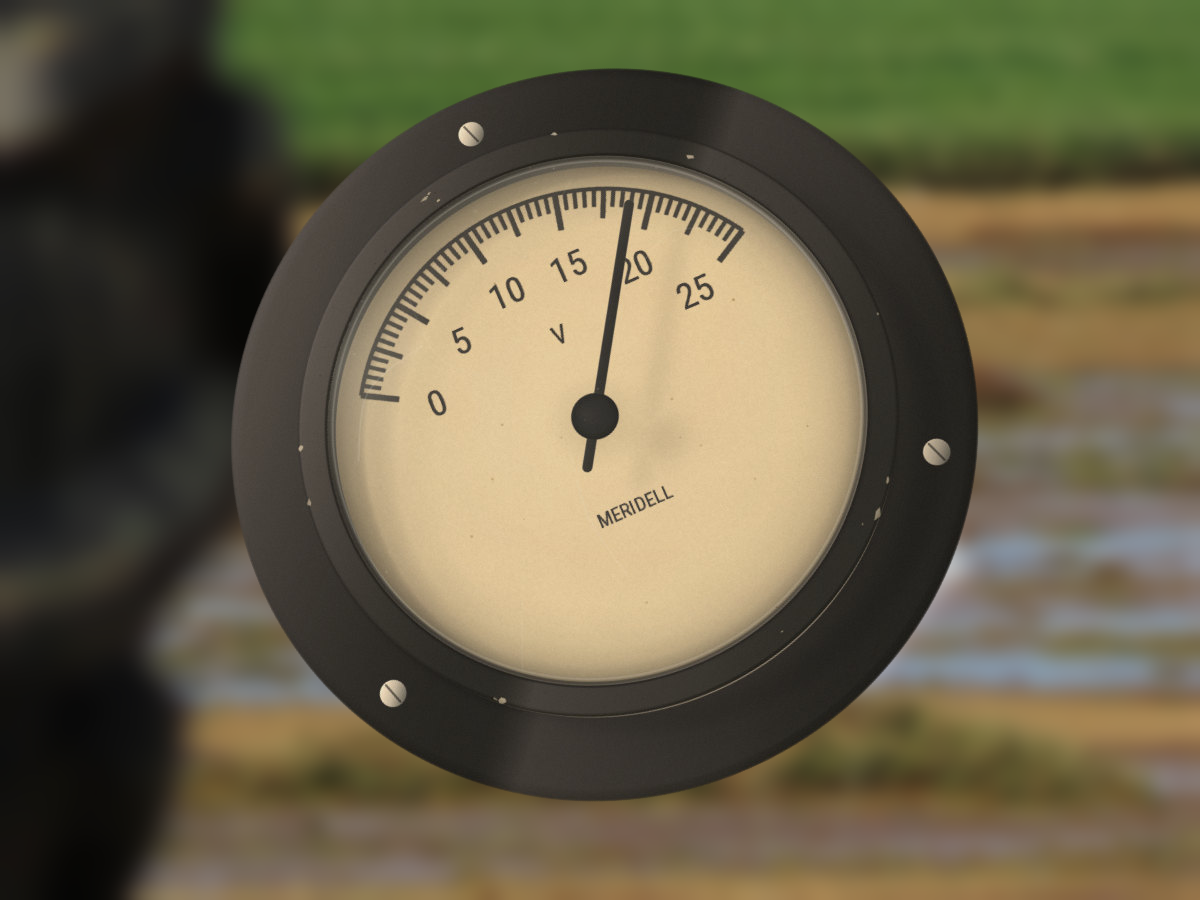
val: 19
